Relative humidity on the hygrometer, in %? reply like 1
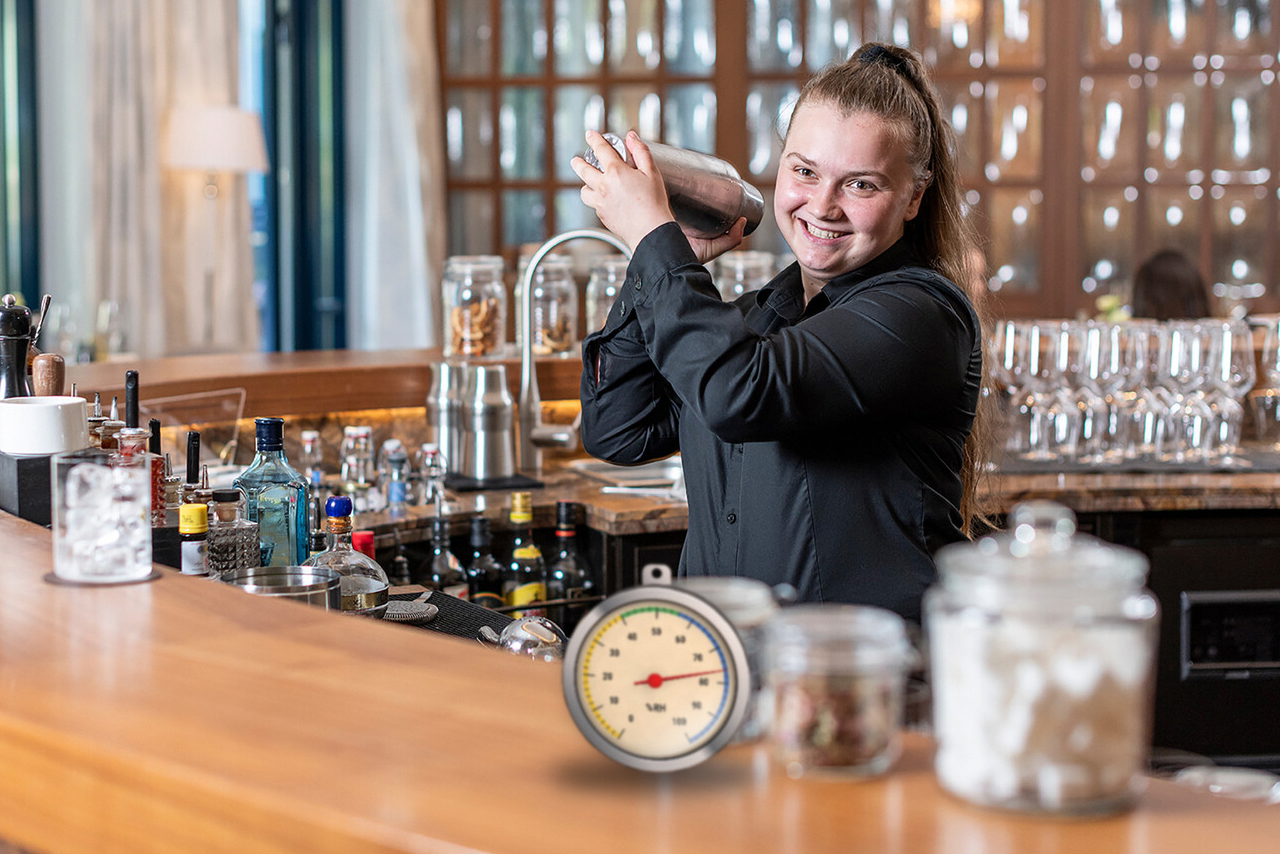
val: 76
